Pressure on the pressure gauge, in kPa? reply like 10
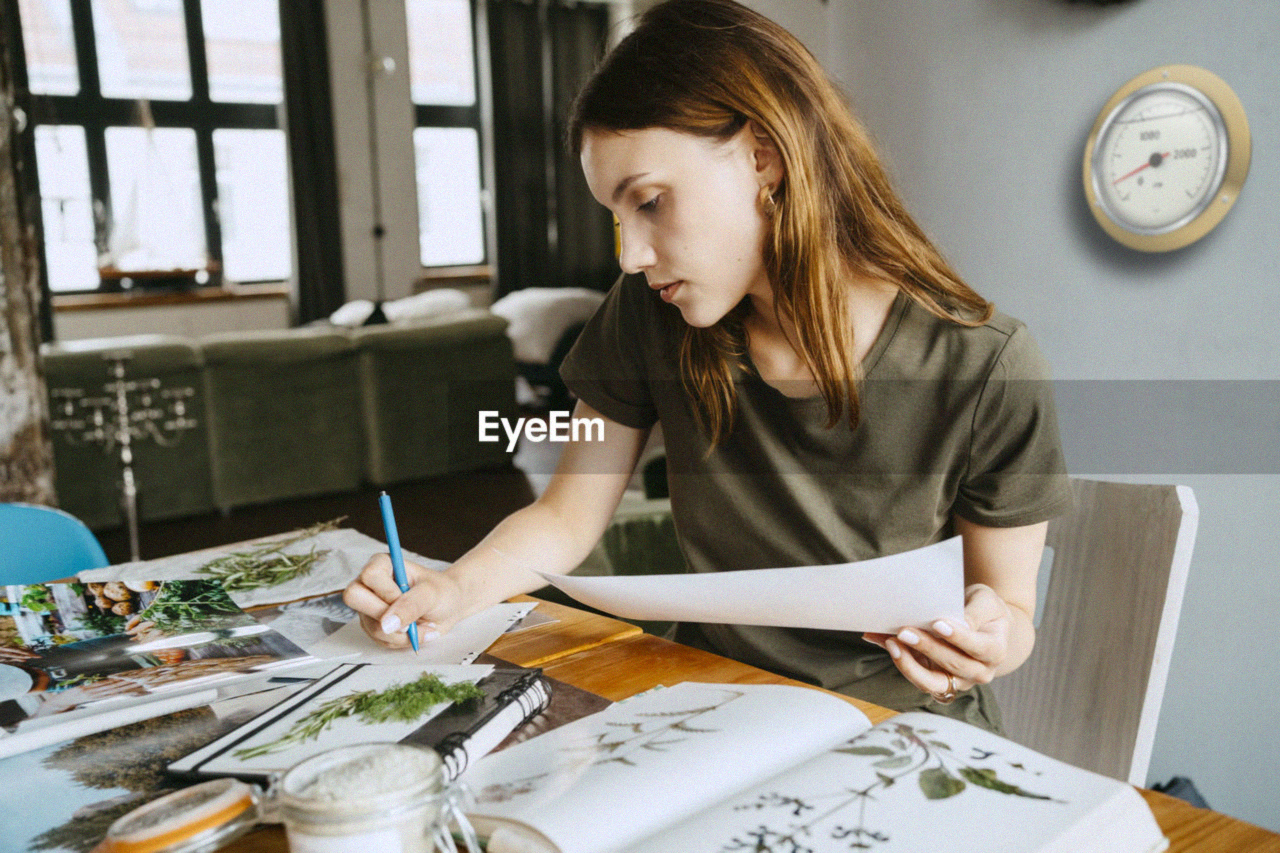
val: 200
